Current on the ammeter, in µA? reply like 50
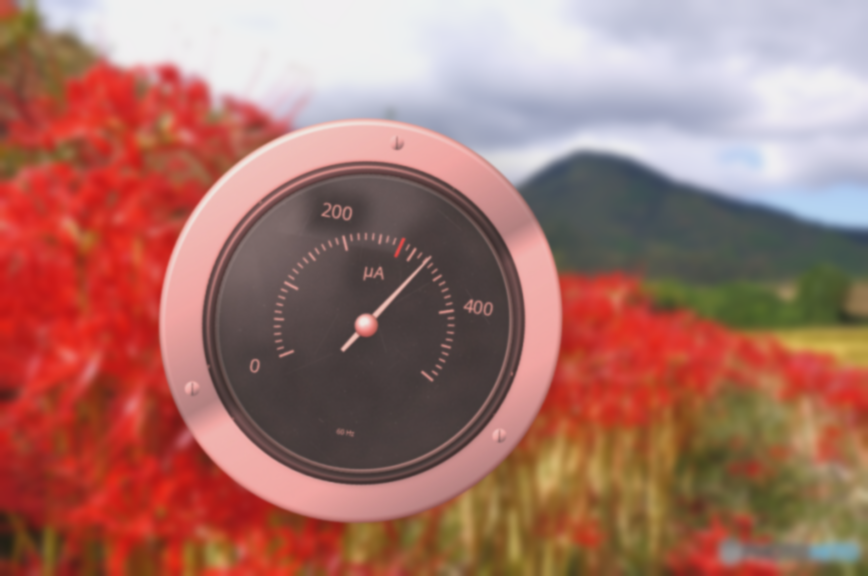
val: 320
